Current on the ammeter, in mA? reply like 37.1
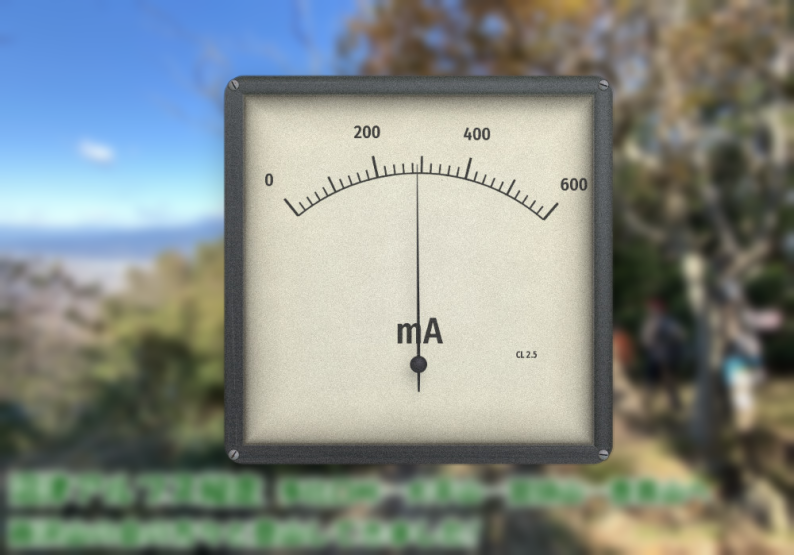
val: 290
